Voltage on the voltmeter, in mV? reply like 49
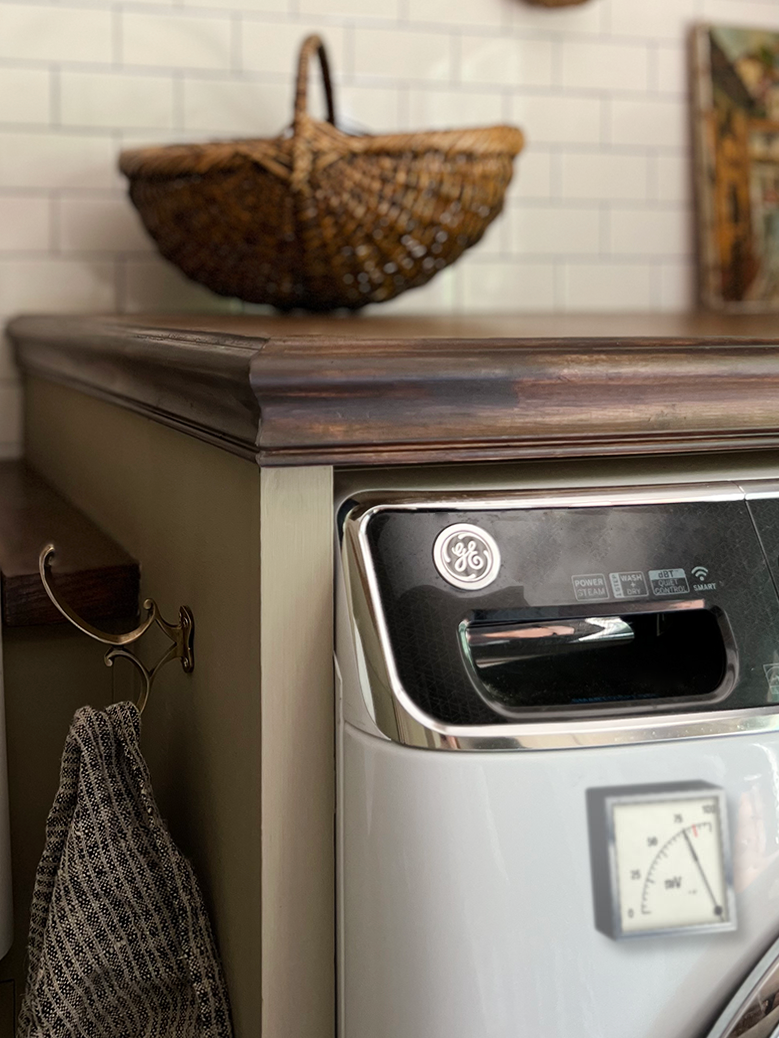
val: 75
